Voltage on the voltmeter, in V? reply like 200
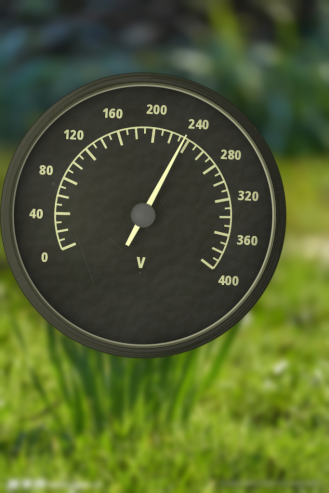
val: 235
